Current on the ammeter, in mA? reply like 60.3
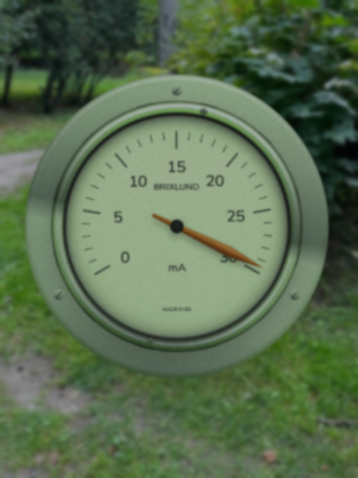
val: 29.5
